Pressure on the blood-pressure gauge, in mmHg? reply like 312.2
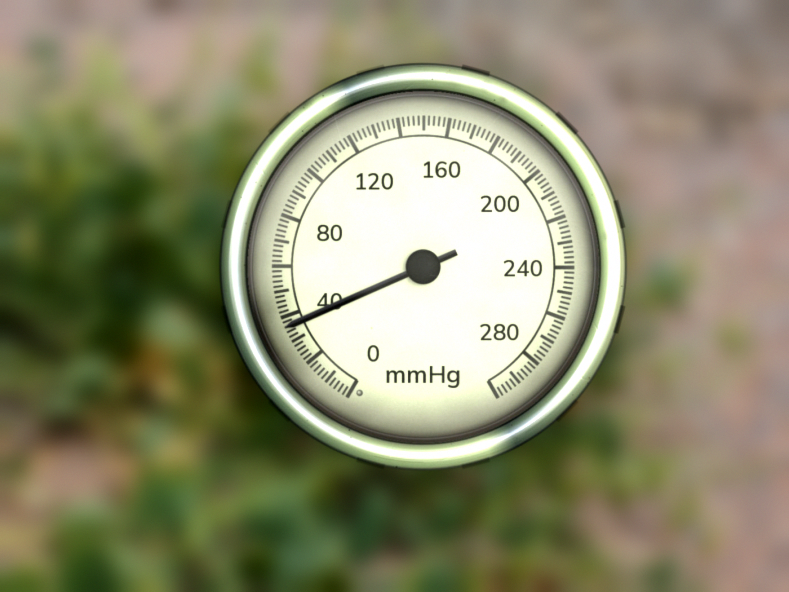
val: 36
